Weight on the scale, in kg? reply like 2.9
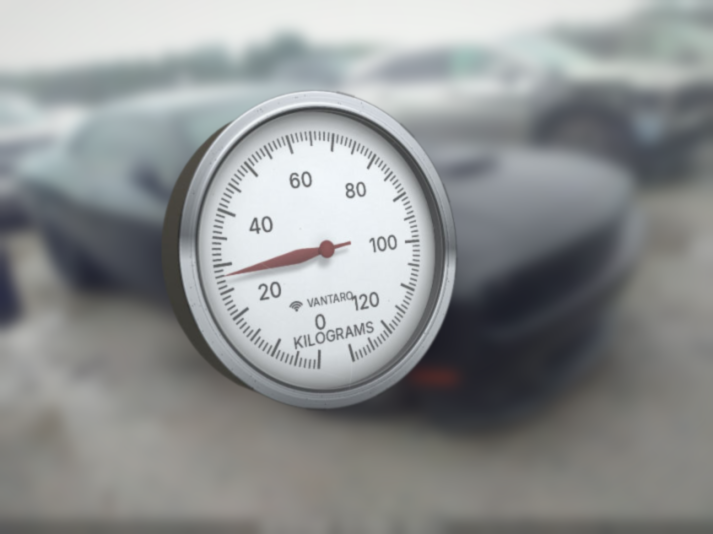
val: 28
